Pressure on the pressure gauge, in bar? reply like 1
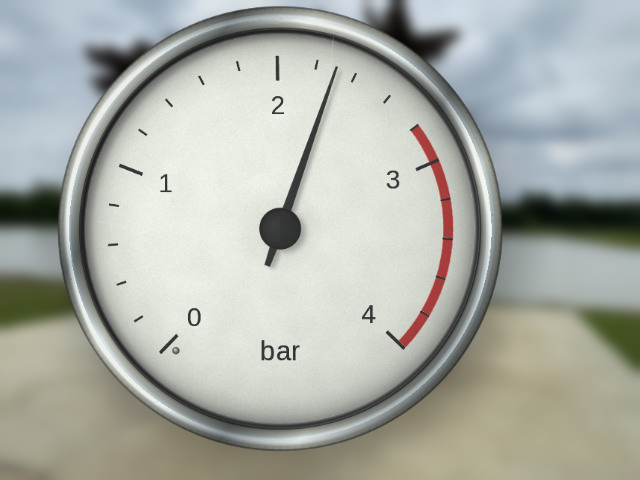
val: 2.3
